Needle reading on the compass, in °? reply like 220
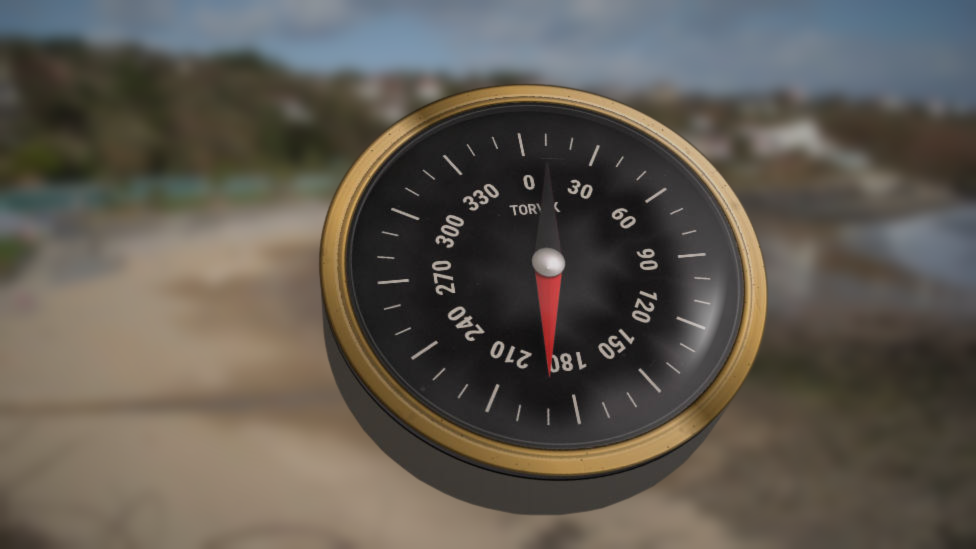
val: 190
